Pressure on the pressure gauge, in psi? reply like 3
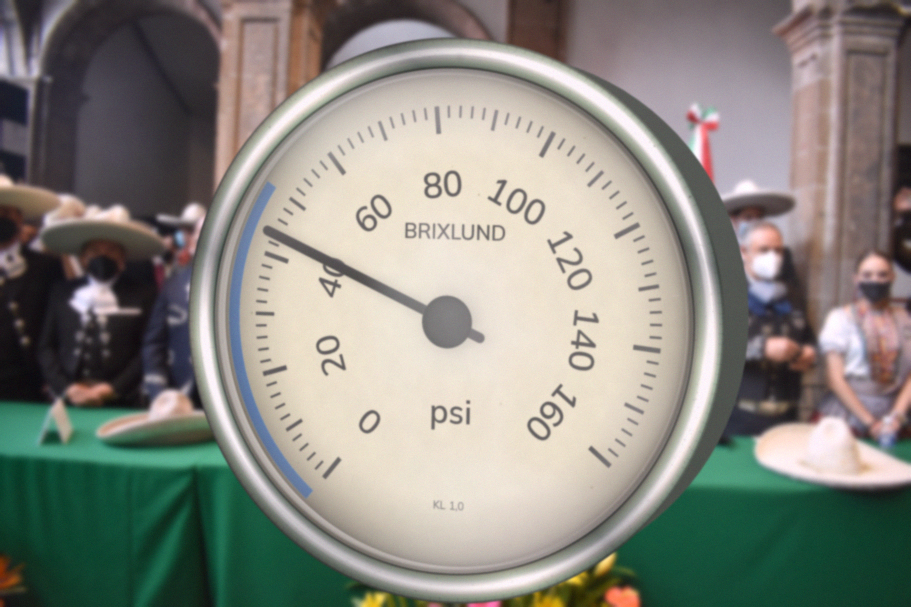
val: 44
